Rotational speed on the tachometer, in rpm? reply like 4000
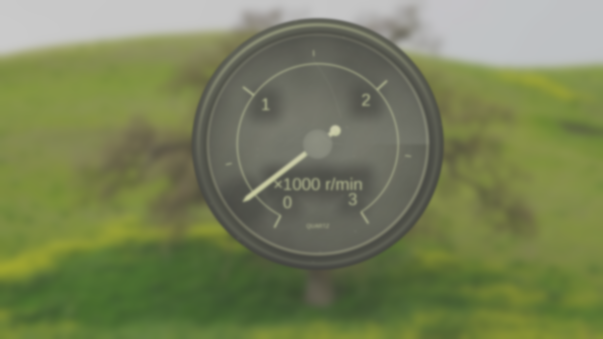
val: 250
